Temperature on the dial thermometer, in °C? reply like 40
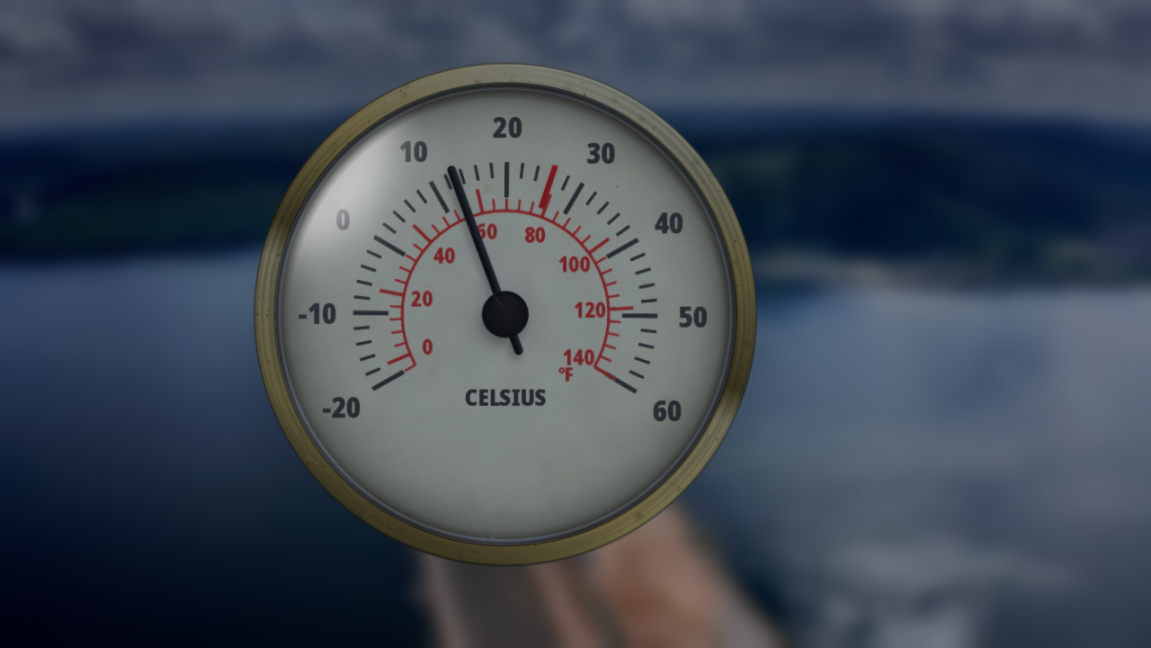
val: 13
